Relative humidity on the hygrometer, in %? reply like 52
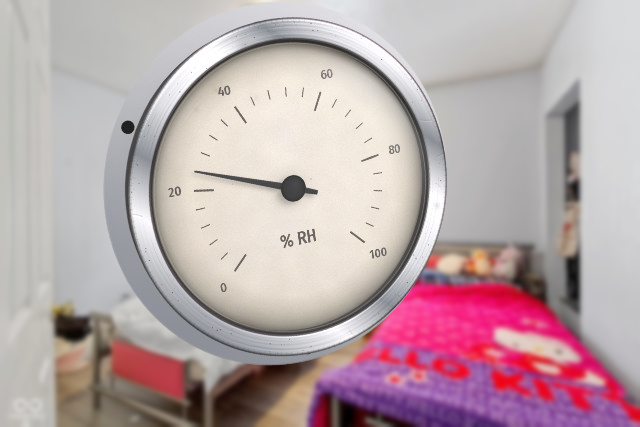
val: 24
